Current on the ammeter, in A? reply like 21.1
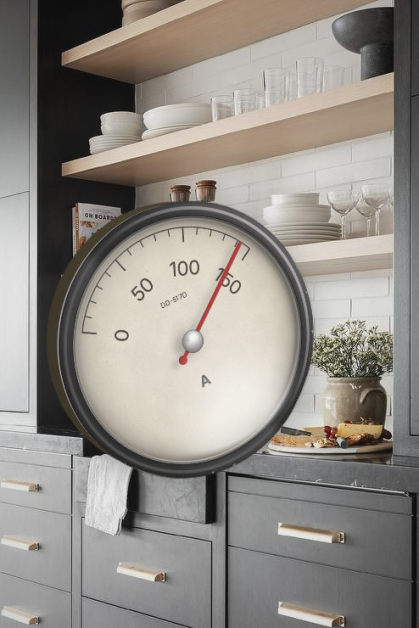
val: 140
